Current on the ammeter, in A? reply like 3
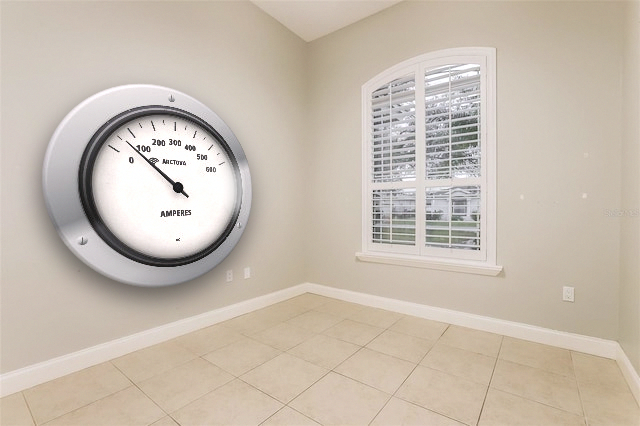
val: 50
